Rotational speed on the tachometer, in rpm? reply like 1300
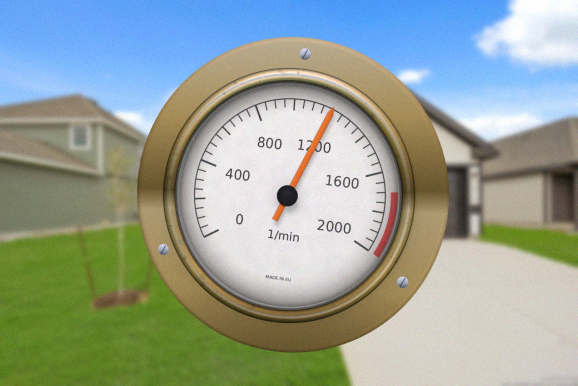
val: 1200
